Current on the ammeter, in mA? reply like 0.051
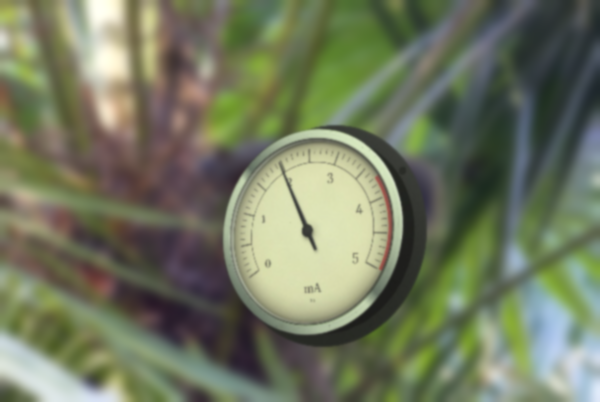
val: 2
